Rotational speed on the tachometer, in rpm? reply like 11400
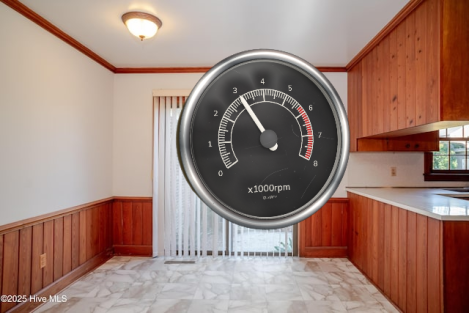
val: 3000
